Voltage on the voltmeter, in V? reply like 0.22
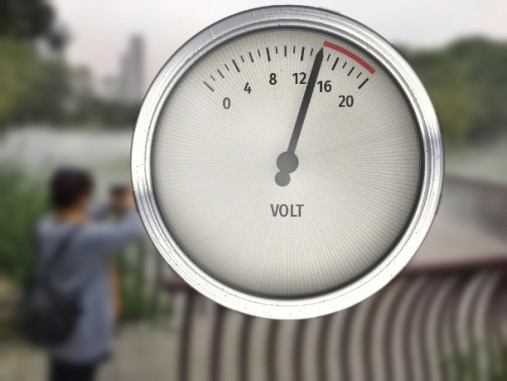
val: 14
